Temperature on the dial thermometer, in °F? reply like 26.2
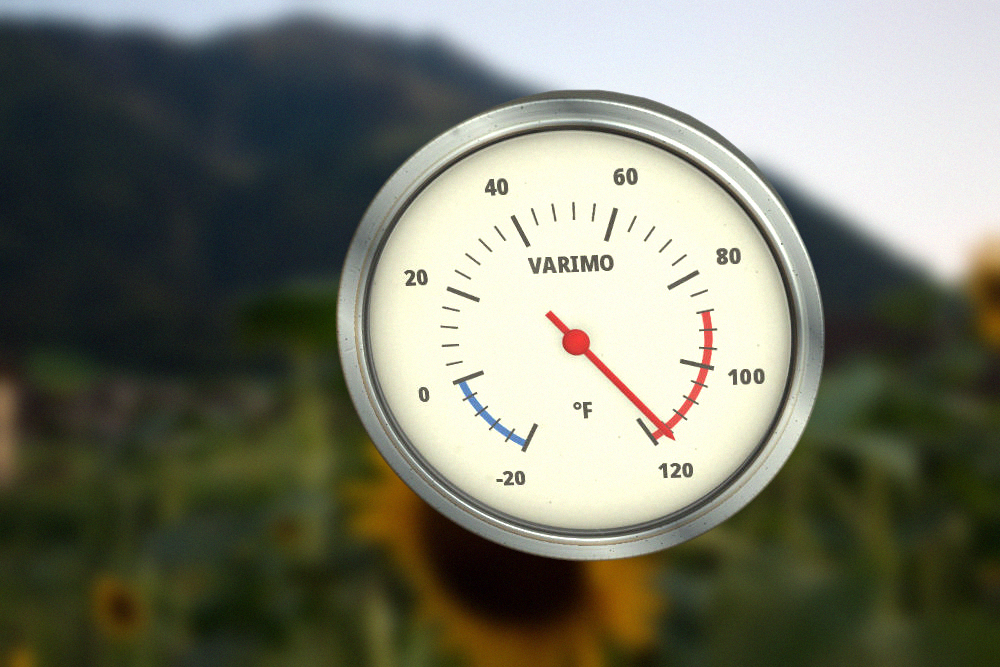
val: 116
